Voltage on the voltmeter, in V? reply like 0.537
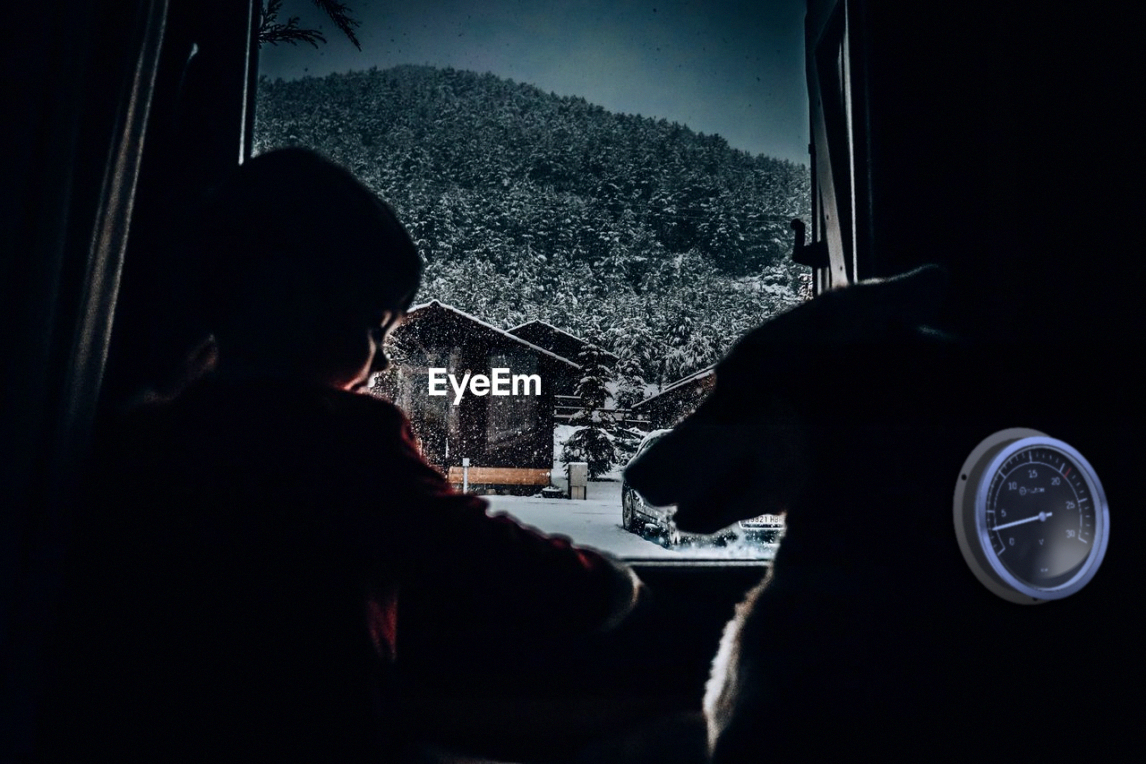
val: 3
